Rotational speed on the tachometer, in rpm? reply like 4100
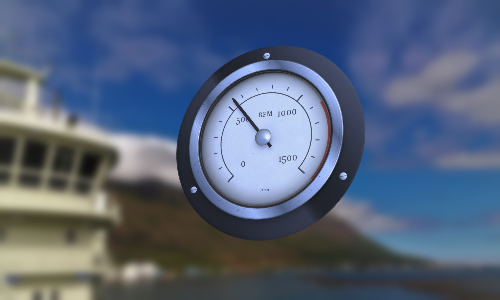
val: 550
